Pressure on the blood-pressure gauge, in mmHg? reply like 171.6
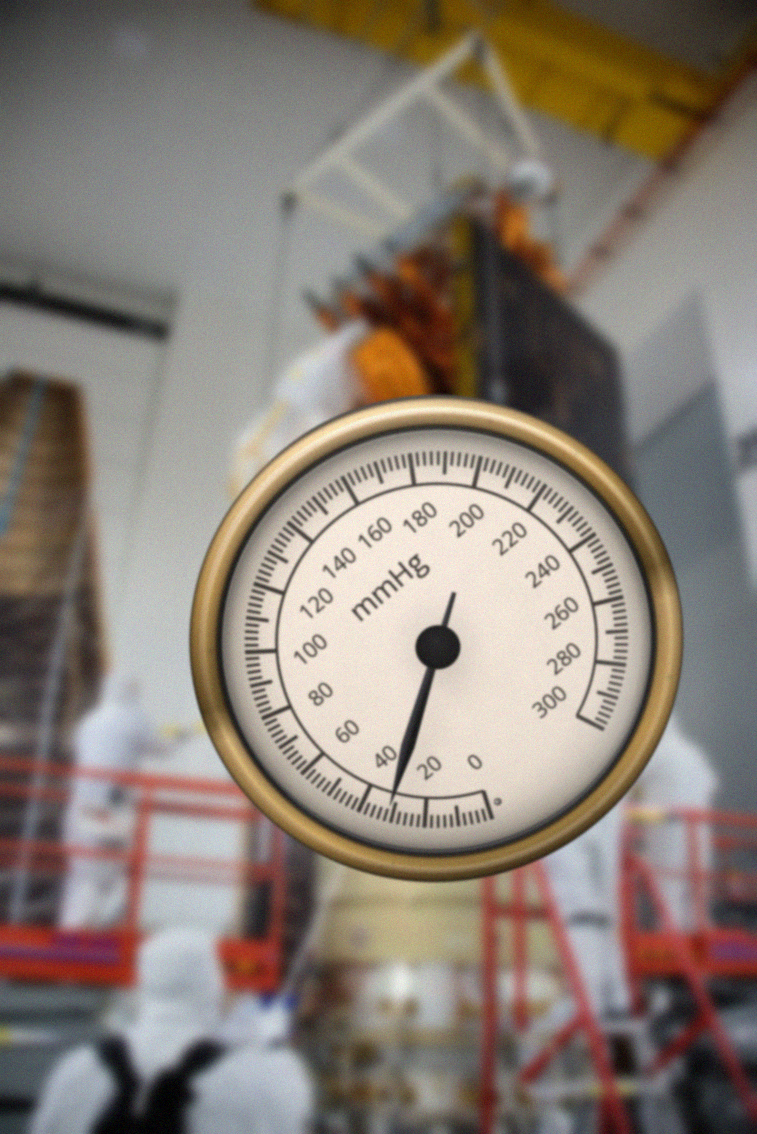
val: 32
